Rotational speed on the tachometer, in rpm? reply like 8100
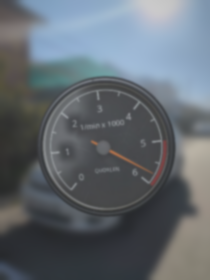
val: 5750
